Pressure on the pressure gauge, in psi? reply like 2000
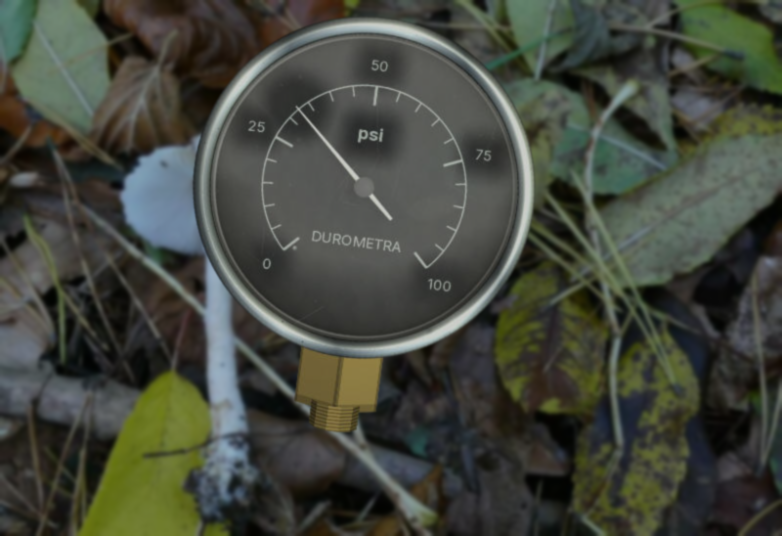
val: 32.5
